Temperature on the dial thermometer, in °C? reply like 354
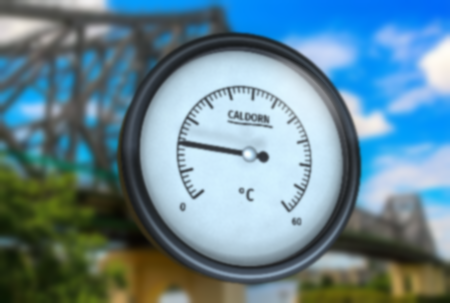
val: 10
